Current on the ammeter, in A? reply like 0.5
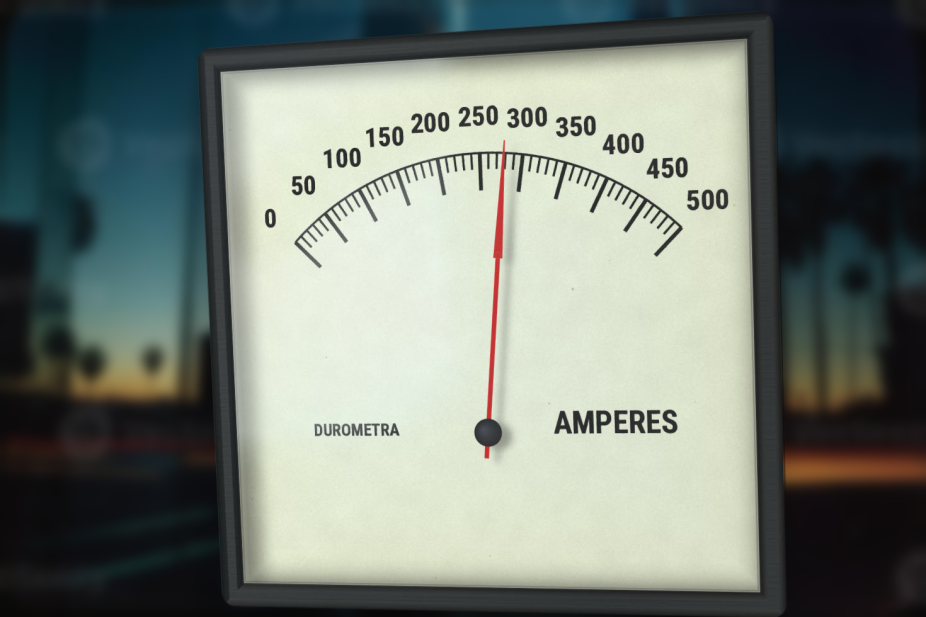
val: 280
